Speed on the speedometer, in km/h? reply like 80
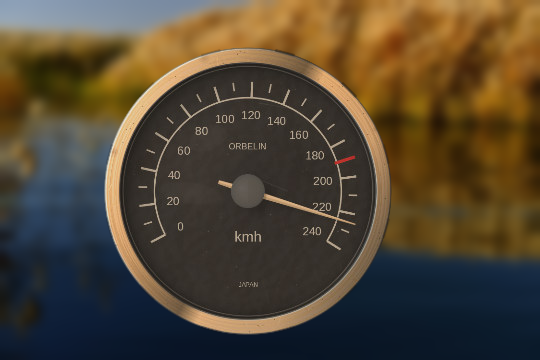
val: 225
